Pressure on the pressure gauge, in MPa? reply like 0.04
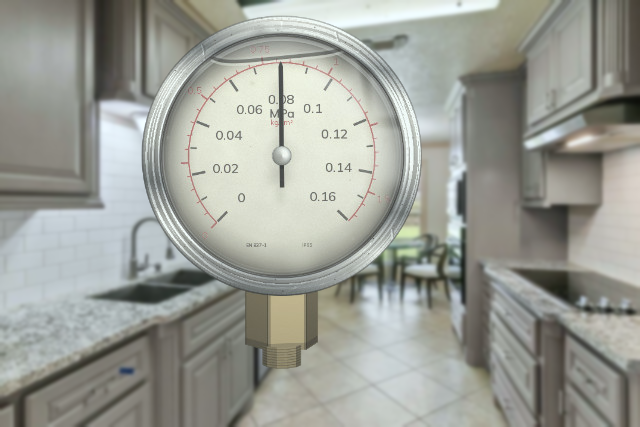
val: 0.08
